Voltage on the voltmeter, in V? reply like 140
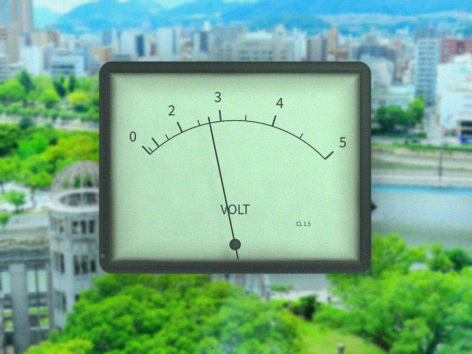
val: 2.75
